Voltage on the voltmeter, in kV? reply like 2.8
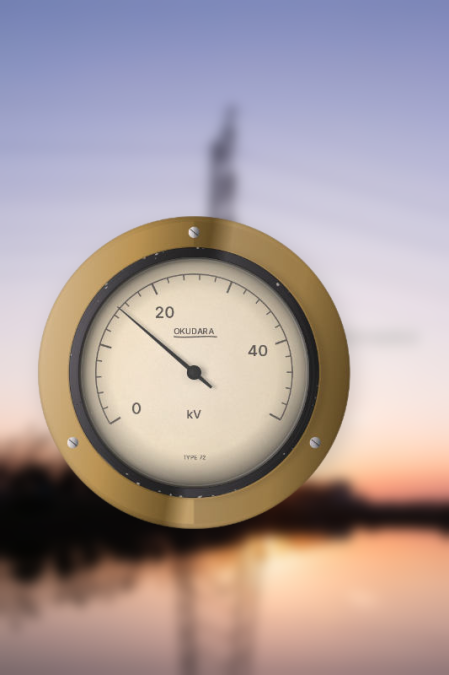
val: 15
